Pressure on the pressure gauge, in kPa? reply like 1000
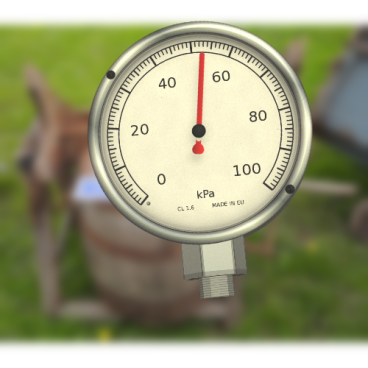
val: 53
